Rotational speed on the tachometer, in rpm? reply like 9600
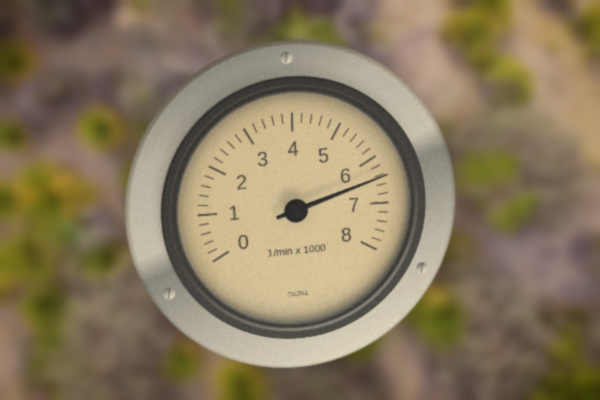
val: 6400
